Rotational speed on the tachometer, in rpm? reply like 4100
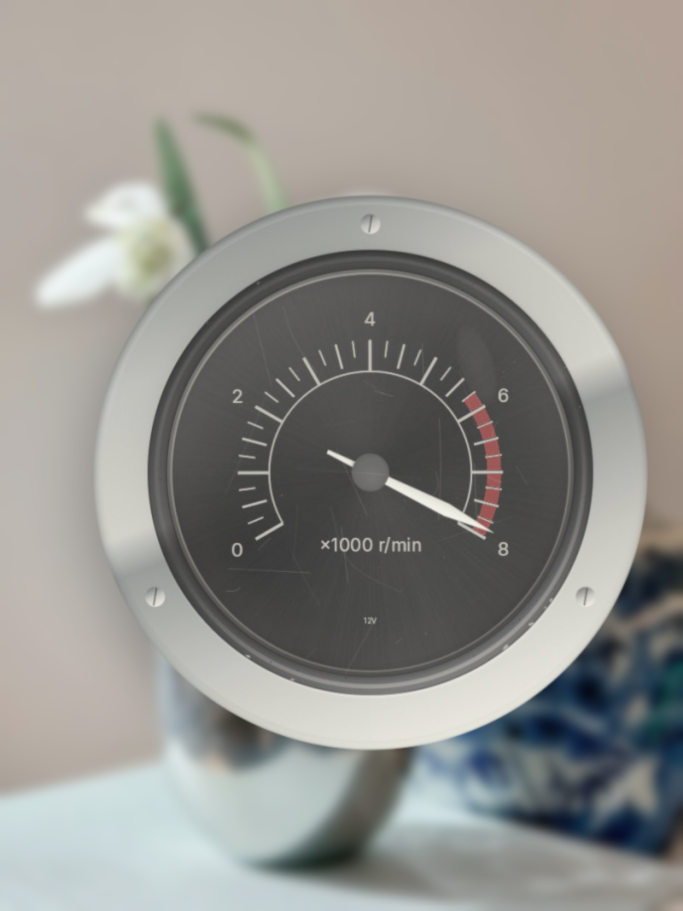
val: 7875
